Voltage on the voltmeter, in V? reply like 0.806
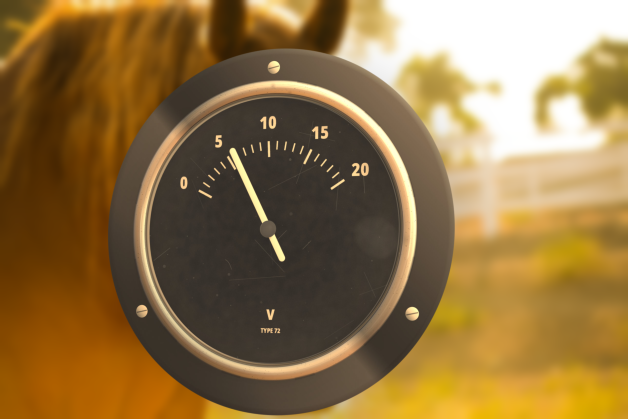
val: 6
